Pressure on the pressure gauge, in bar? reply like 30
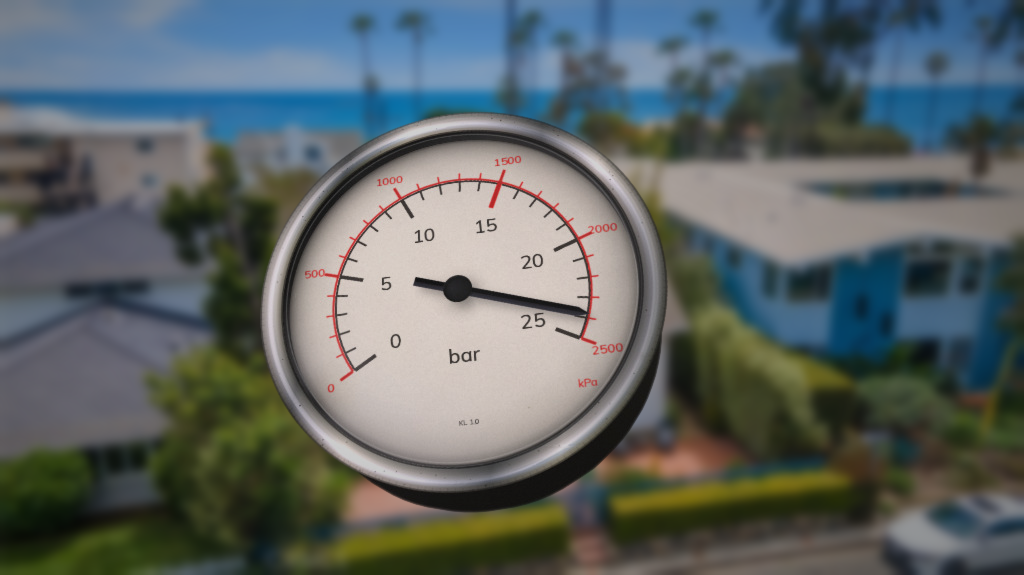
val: 24
